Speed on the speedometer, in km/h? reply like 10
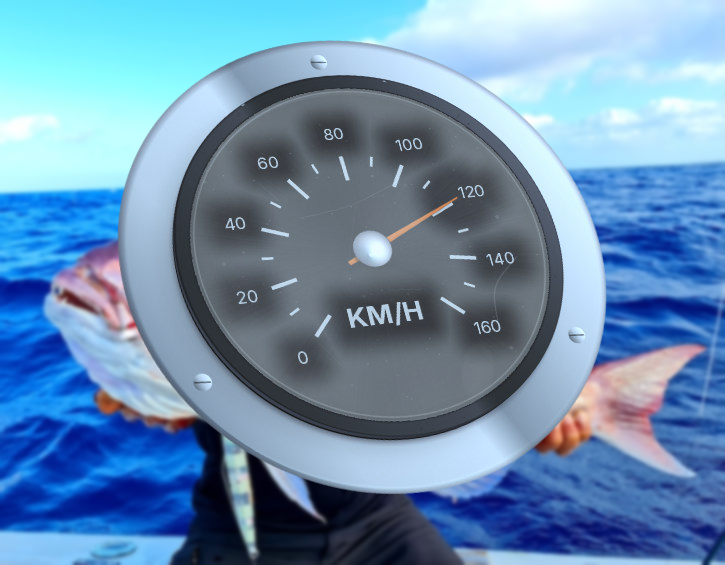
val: 120
